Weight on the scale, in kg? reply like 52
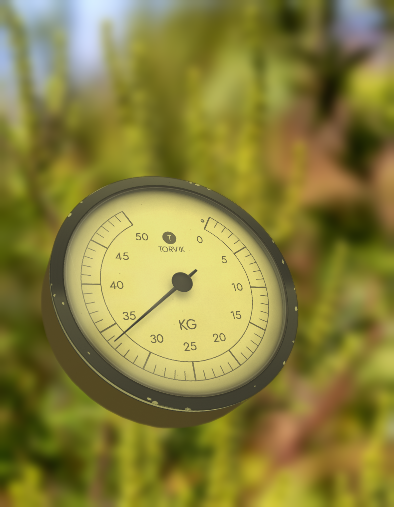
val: 33.5
